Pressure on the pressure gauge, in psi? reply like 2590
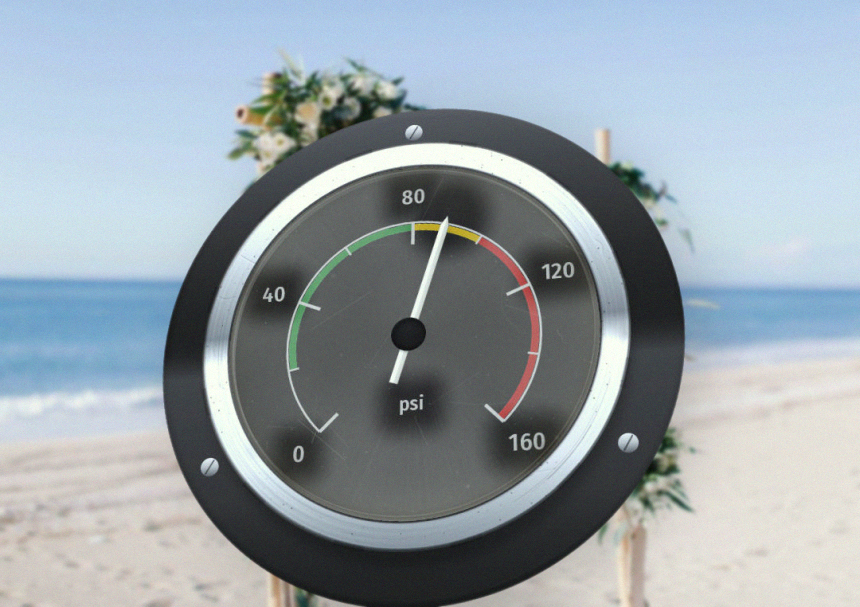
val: 90
